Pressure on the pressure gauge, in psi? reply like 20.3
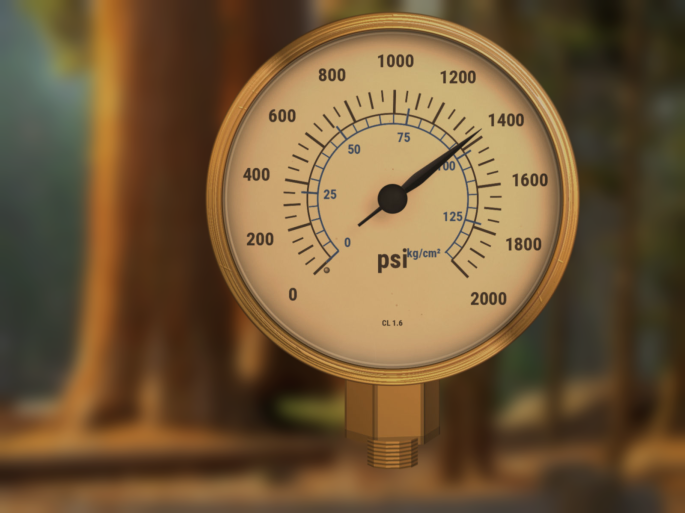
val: 1375
